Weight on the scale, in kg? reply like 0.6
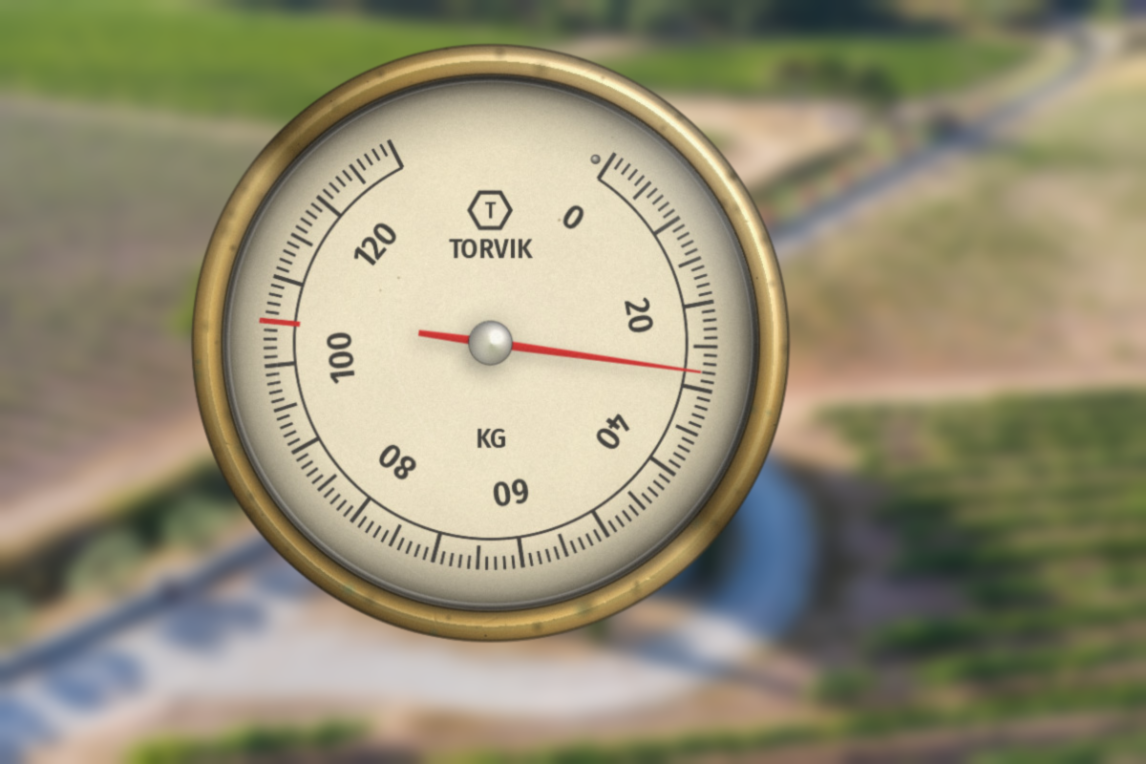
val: 28
